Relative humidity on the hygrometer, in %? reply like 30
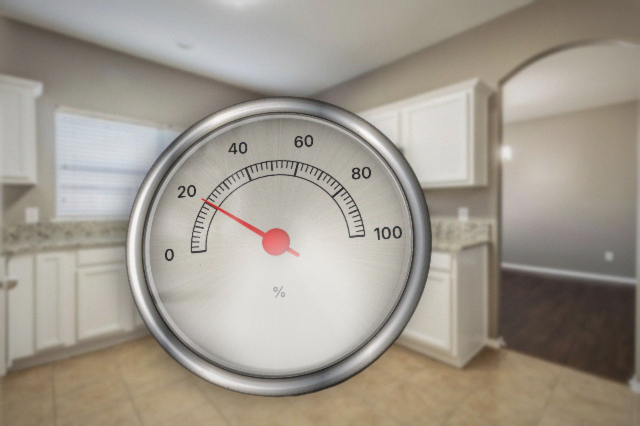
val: 20
